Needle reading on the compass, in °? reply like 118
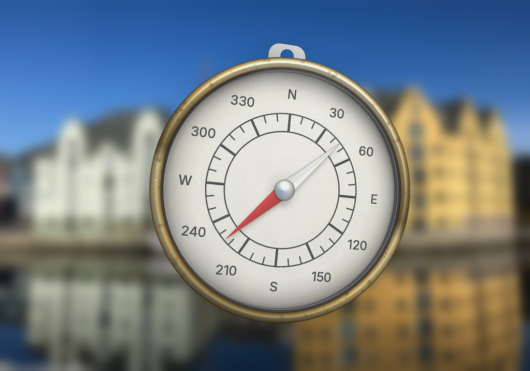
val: 225
